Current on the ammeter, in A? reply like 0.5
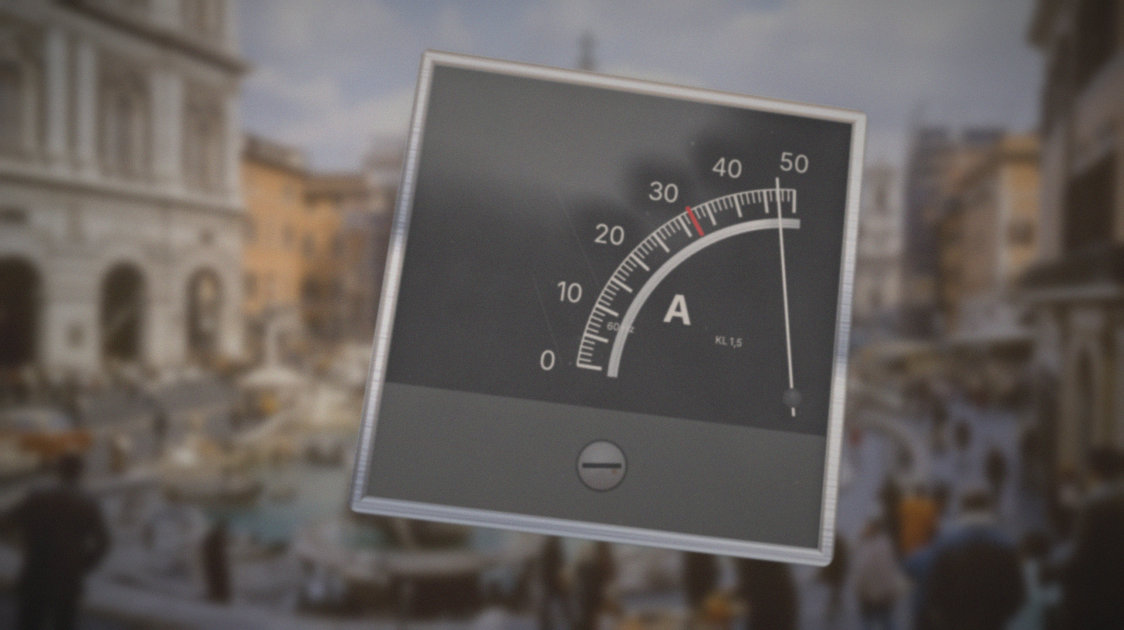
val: 47
